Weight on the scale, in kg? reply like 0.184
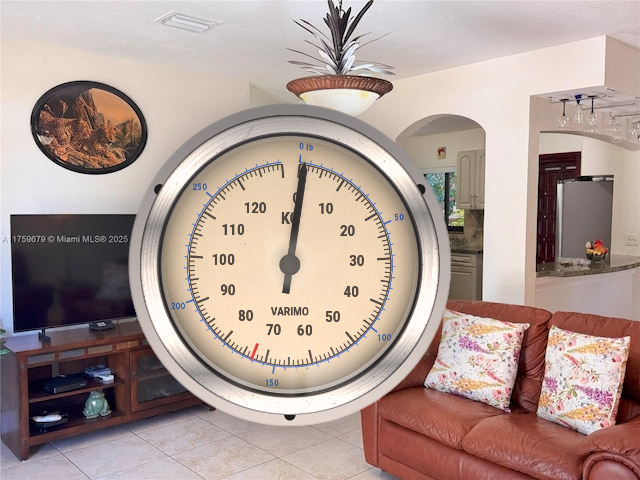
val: 1
